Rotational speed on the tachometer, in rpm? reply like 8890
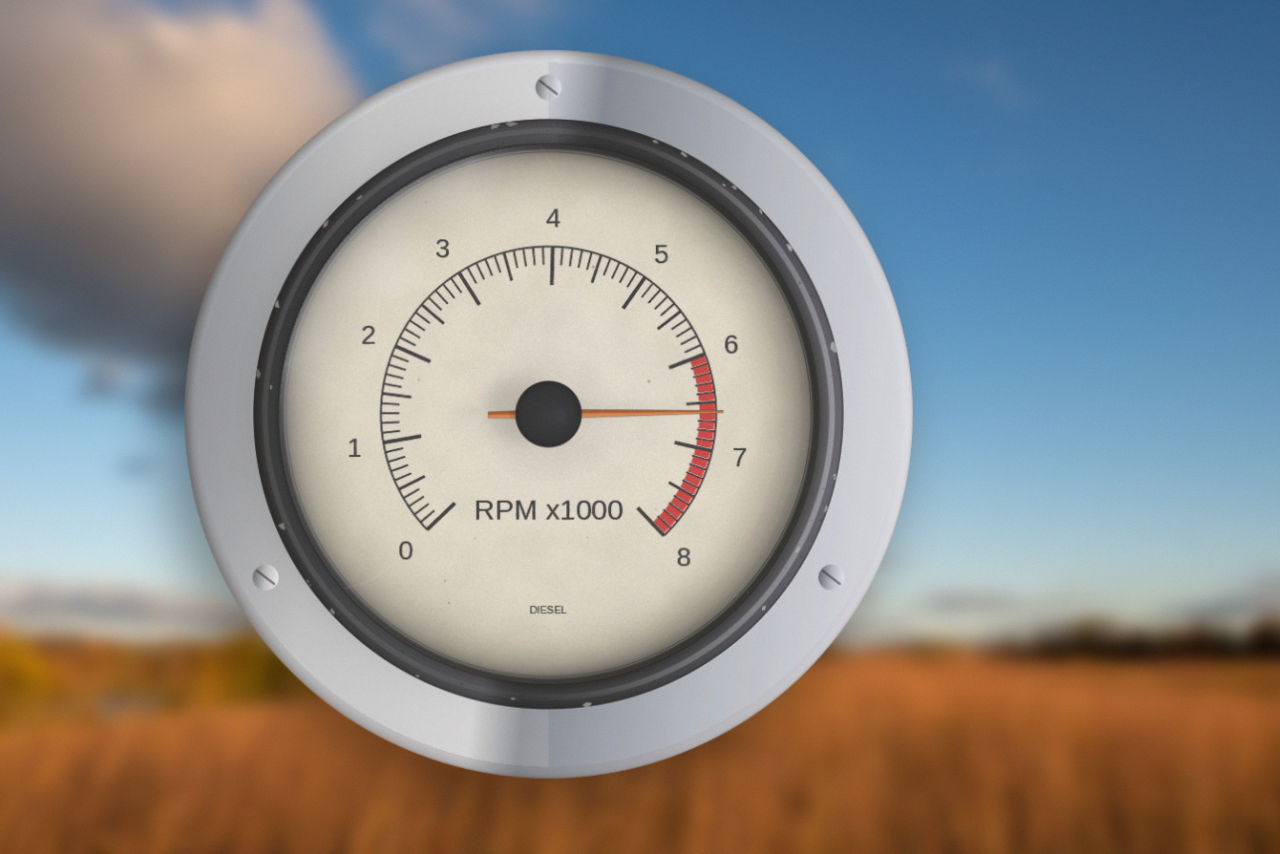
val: 6600
